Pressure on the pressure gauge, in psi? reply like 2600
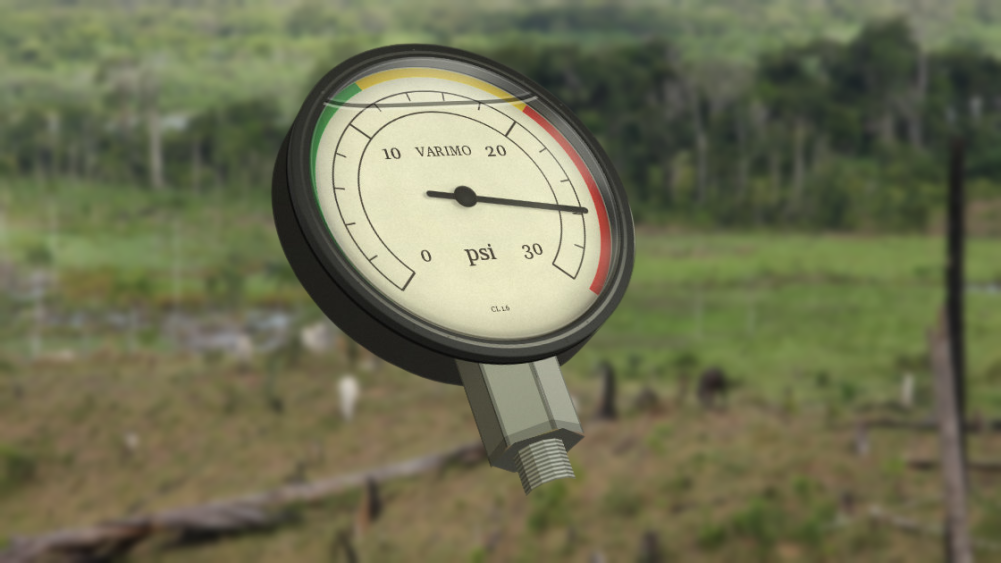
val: 26
